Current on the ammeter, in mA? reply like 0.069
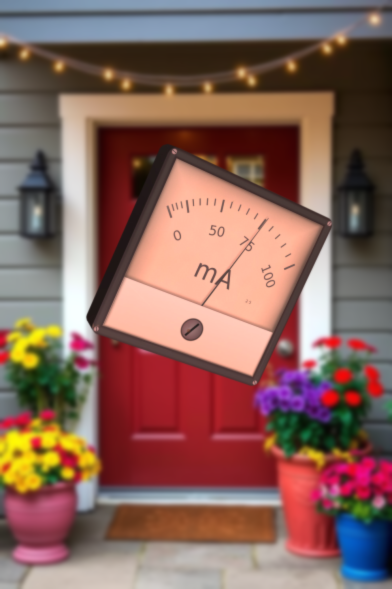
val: 75
